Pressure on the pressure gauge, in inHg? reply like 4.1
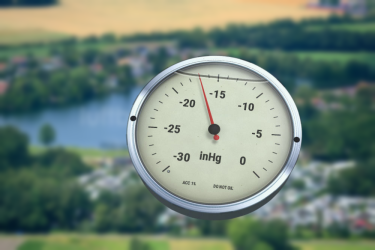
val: -17
